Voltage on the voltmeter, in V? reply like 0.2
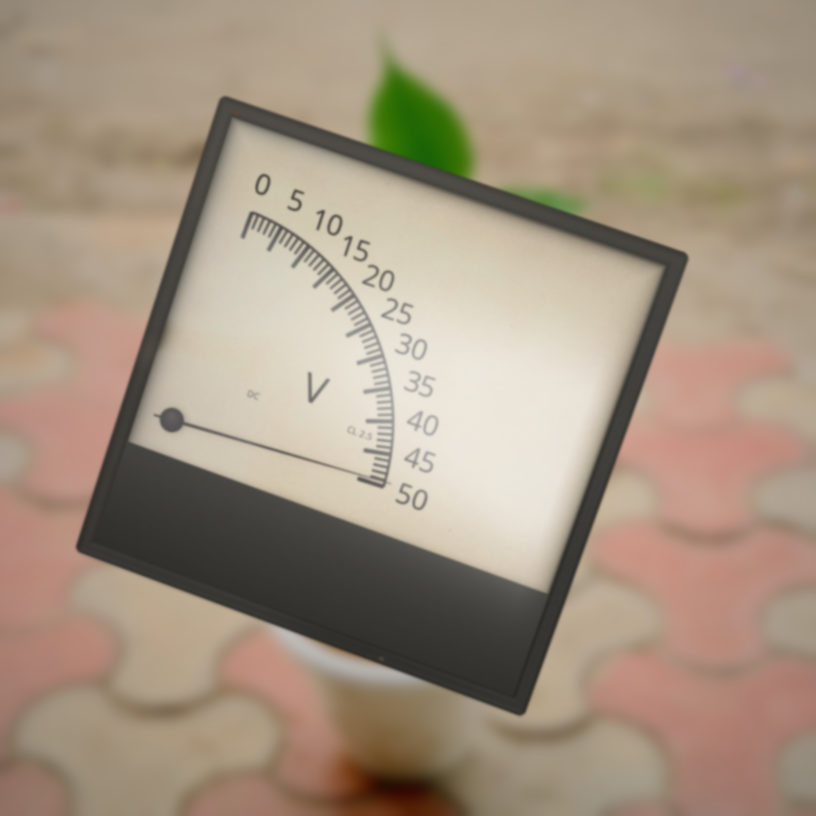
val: 49
